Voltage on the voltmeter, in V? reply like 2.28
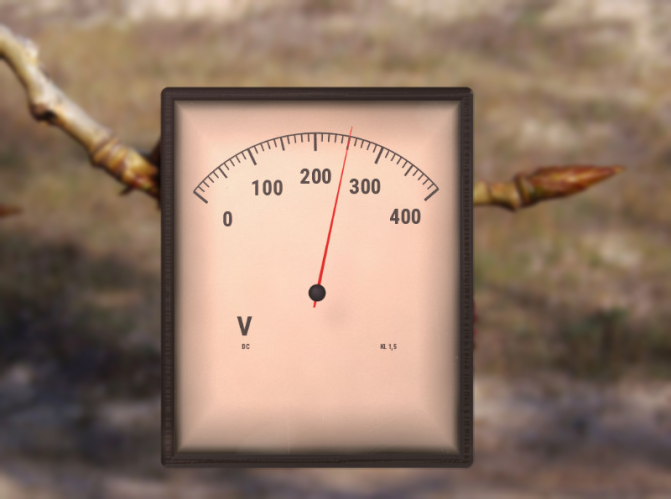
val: 250
